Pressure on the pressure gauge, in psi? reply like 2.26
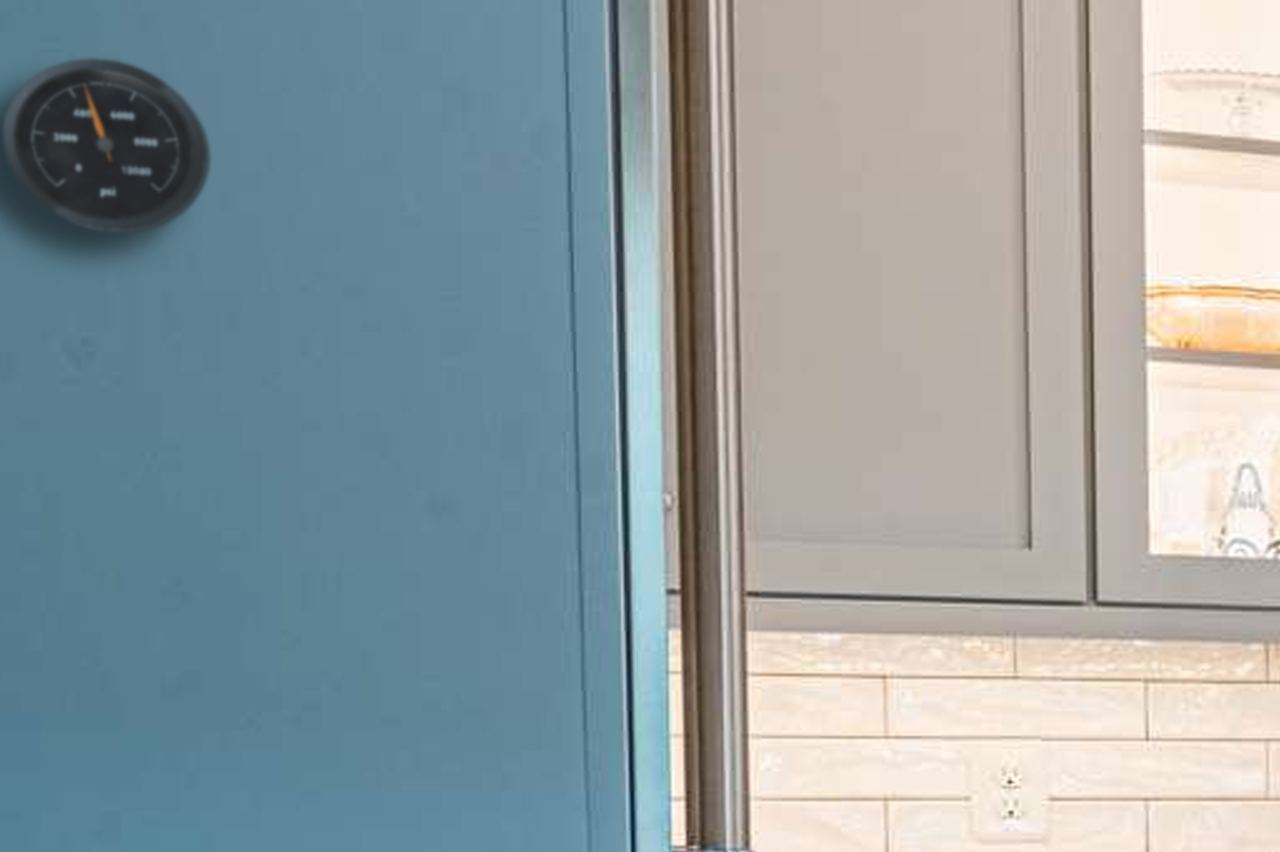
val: 4500
